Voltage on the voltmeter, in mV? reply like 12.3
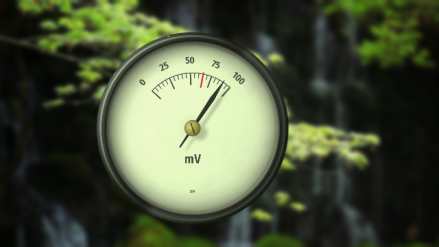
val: 90
